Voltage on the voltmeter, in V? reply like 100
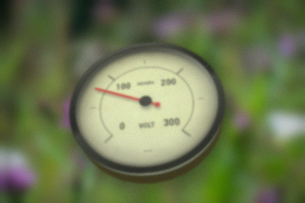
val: 75
